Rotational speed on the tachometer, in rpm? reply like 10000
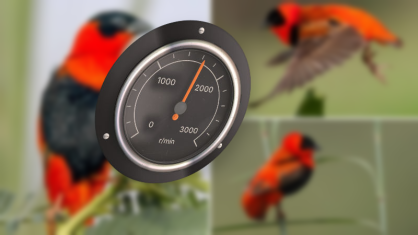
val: 1600
